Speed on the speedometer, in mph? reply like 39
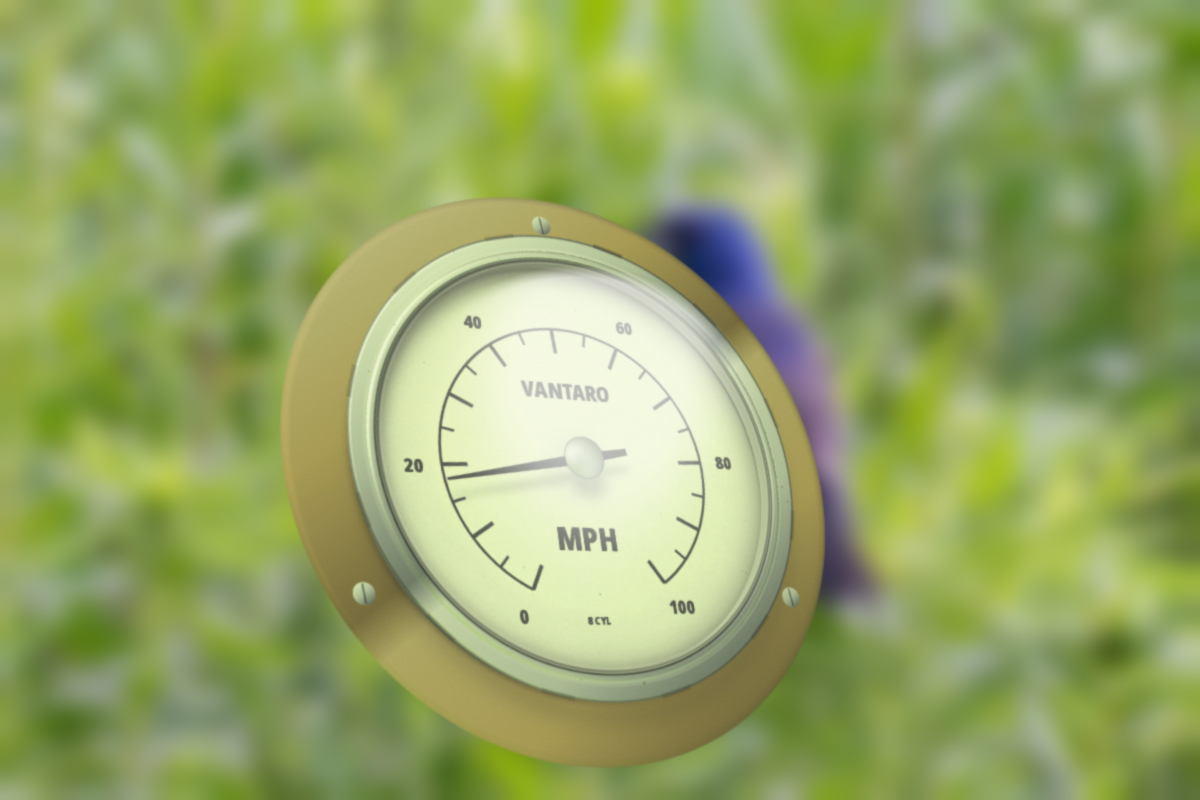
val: 17.5
